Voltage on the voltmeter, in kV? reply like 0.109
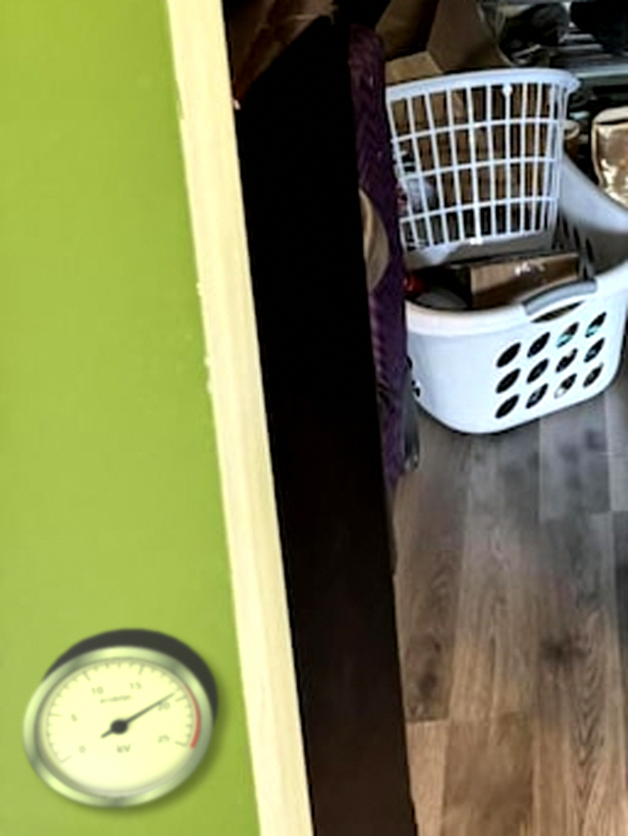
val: 19
